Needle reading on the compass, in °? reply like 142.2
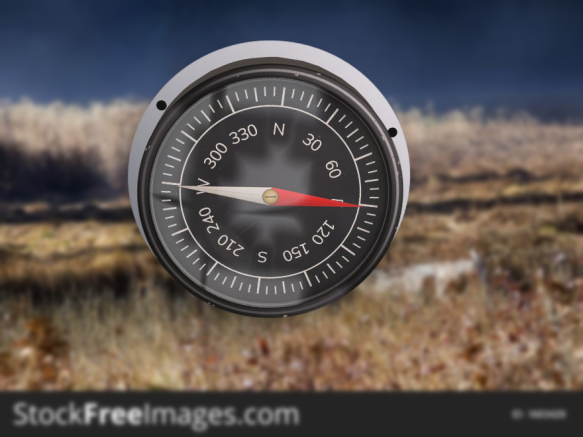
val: 90
